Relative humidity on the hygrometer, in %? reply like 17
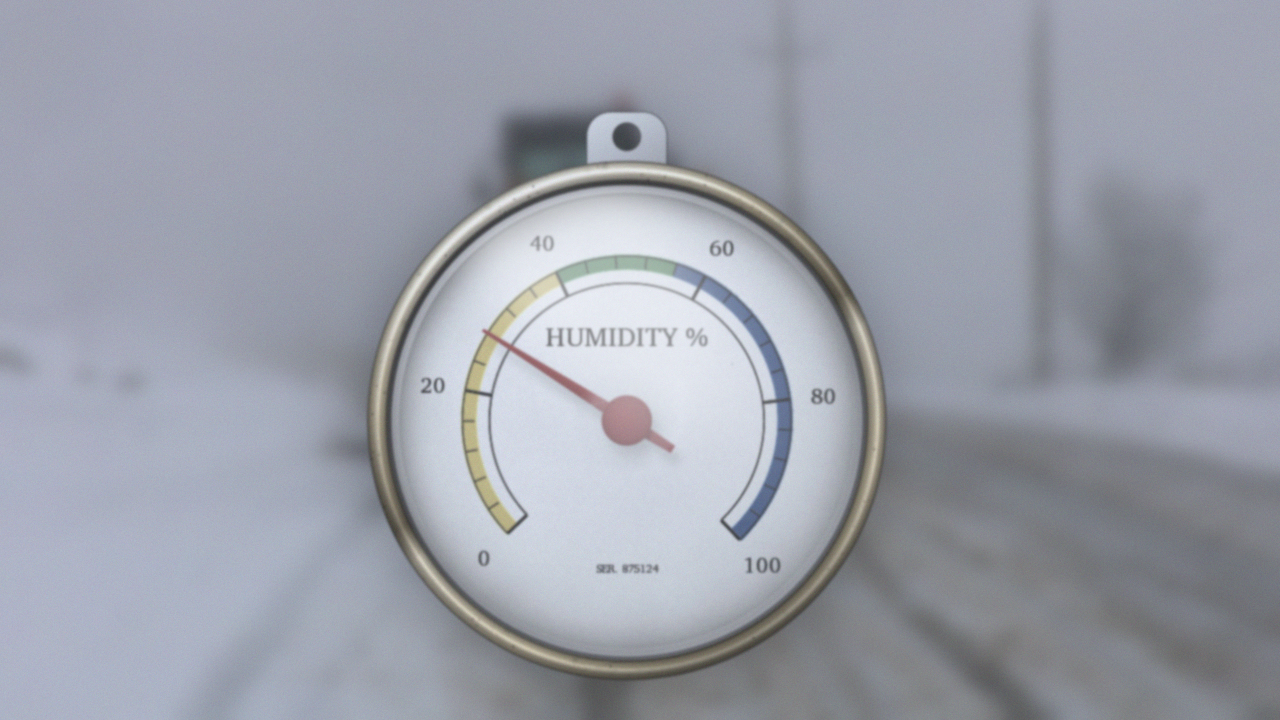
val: 28
